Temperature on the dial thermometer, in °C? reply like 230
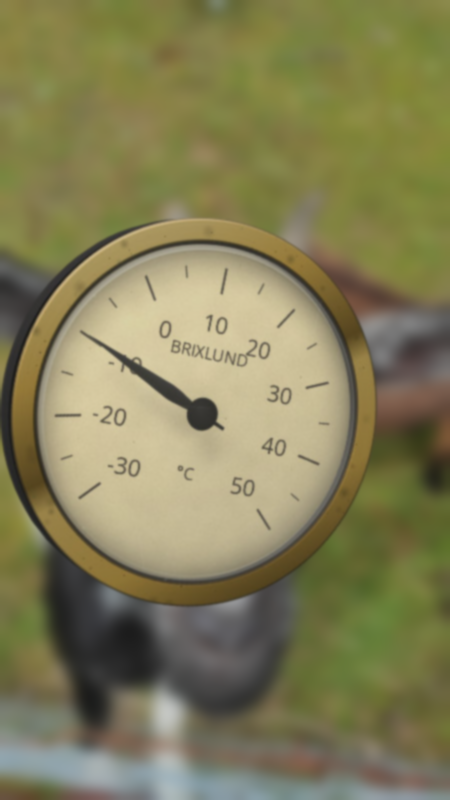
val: -10
